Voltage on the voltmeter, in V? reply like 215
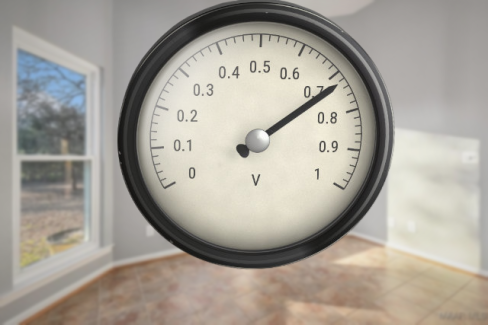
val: 0.72
